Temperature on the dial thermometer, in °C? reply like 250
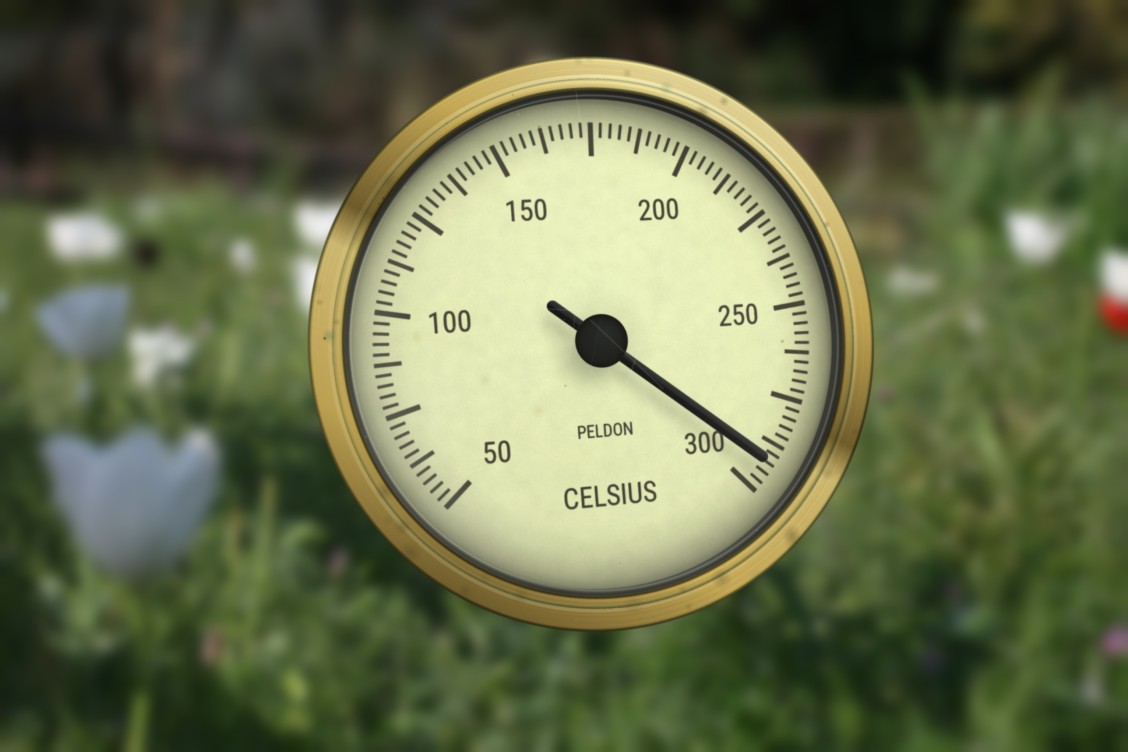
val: 292.5
